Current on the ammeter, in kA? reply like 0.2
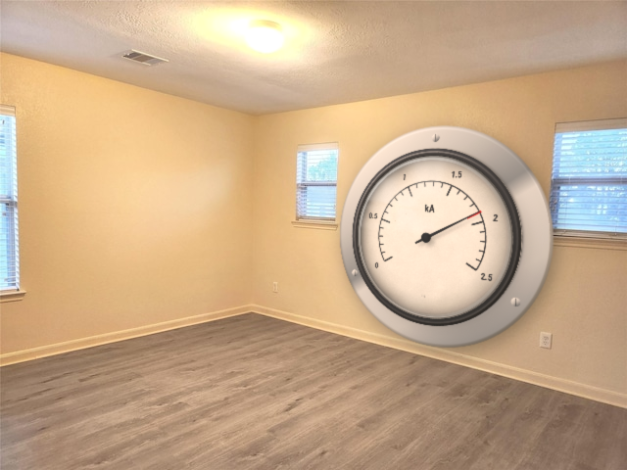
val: 1.9
